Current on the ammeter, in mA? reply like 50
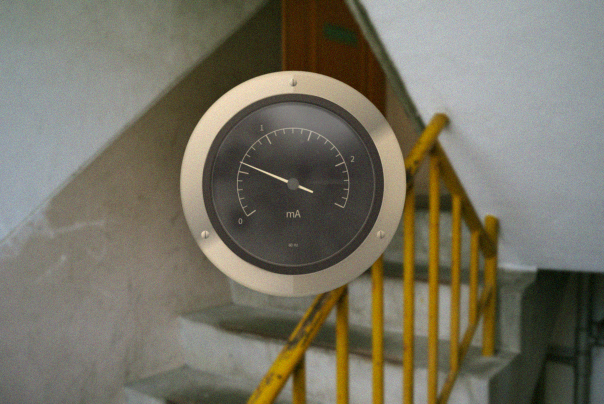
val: 0.6
